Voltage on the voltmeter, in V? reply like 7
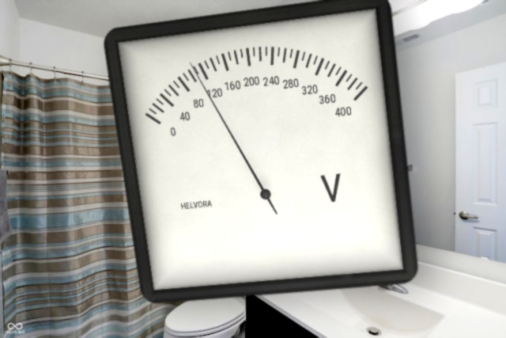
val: 110
